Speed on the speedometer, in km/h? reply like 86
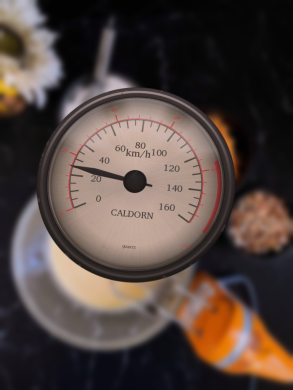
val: 25
